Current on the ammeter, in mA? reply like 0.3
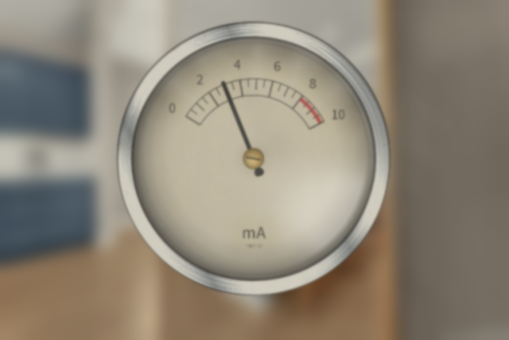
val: 3
